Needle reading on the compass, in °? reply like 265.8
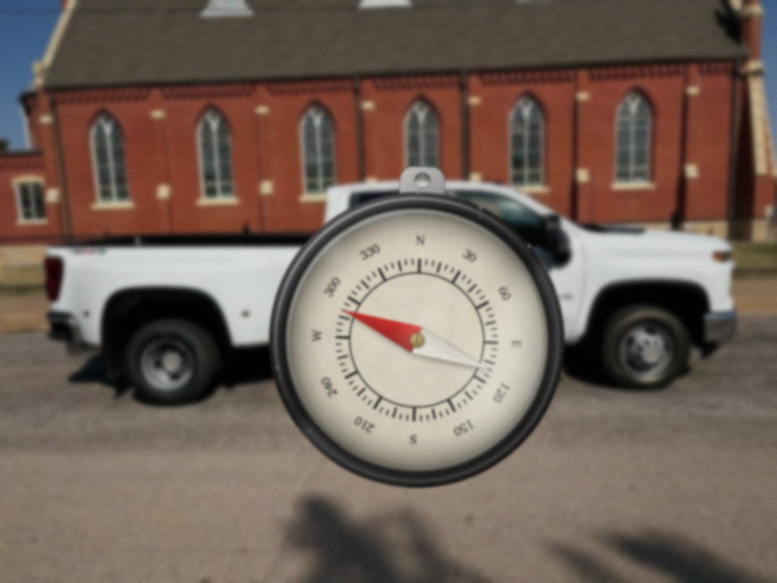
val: 290
